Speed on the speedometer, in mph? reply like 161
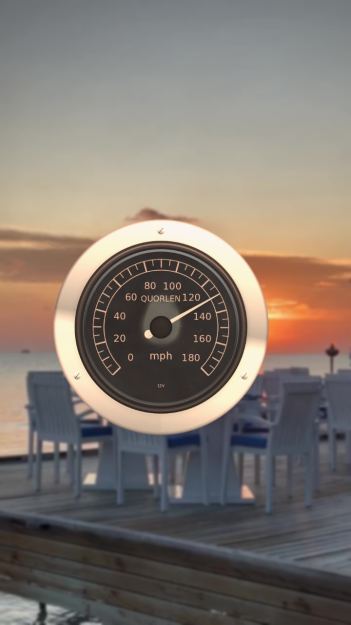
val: 130
